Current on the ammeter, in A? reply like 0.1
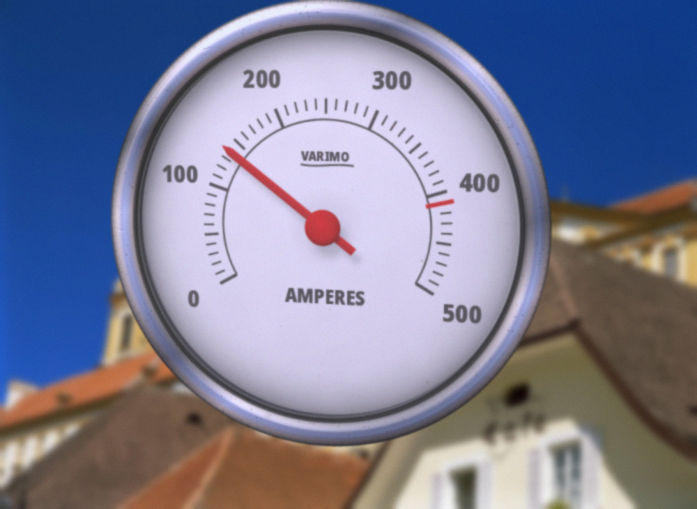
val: 140
